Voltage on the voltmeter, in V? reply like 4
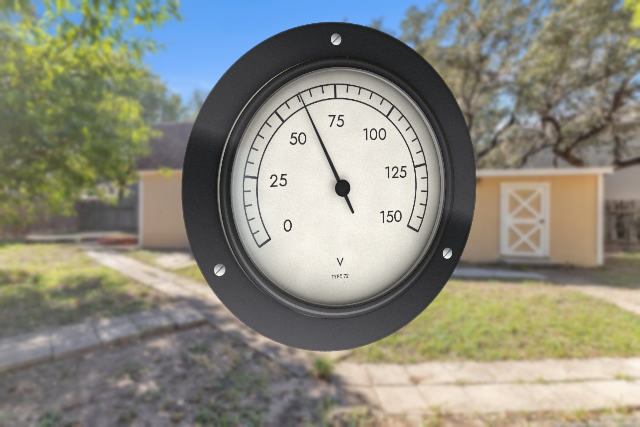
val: 60
